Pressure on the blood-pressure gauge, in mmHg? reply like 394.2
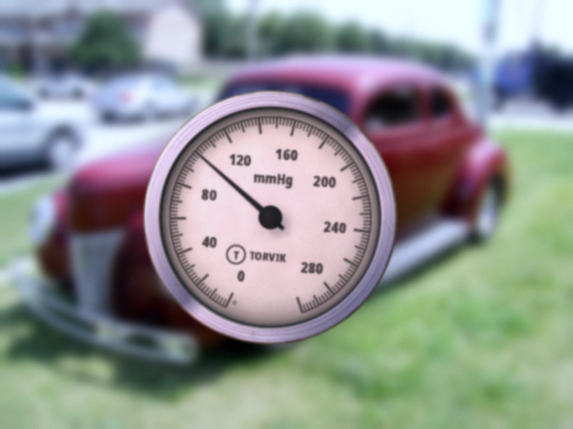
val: 100
